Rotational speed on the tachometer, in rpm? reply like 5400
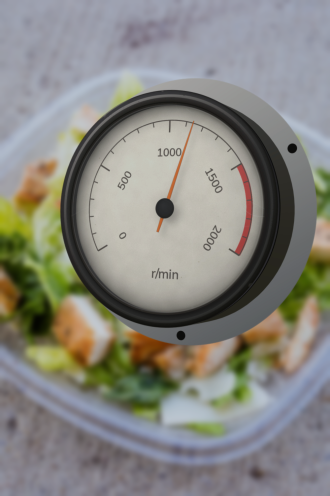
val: 1150
